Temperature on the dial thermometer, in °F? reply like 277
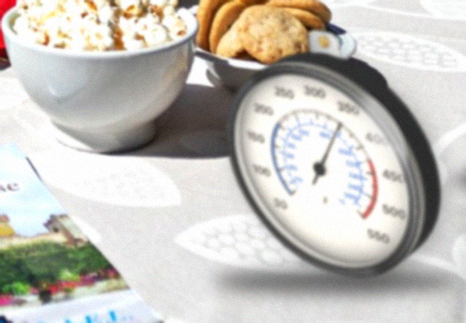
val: 350
